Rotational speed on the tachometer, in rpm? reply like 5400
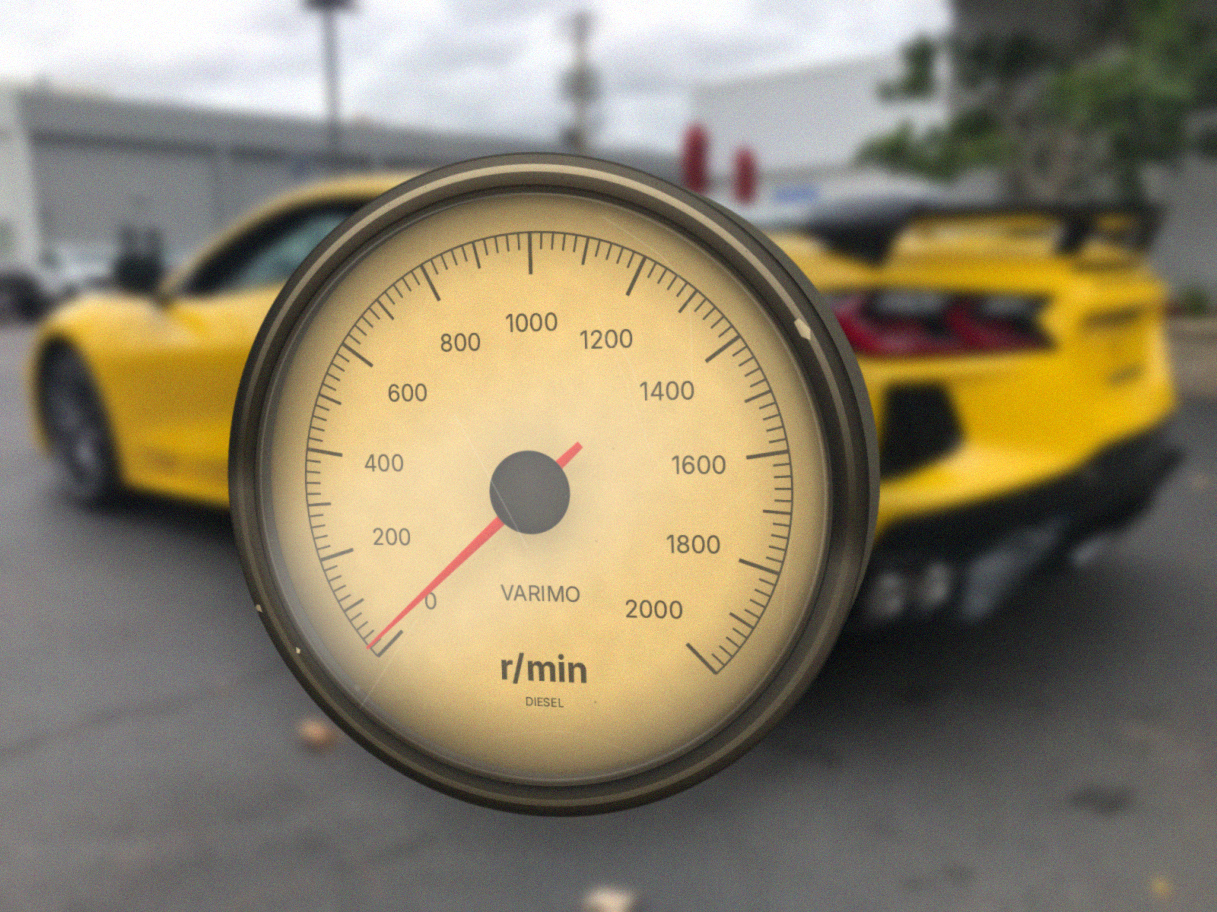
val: 20
